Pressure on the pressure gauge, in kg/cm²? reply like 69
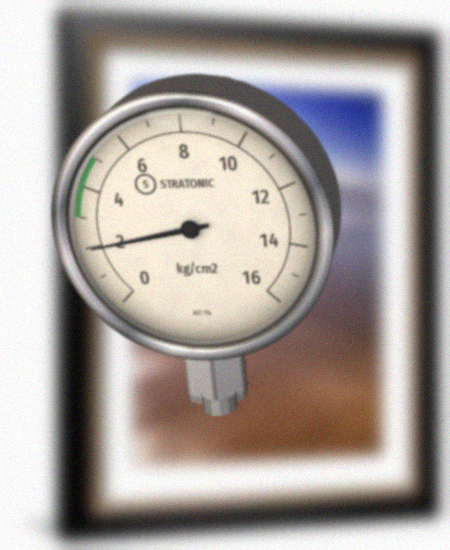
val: 2
